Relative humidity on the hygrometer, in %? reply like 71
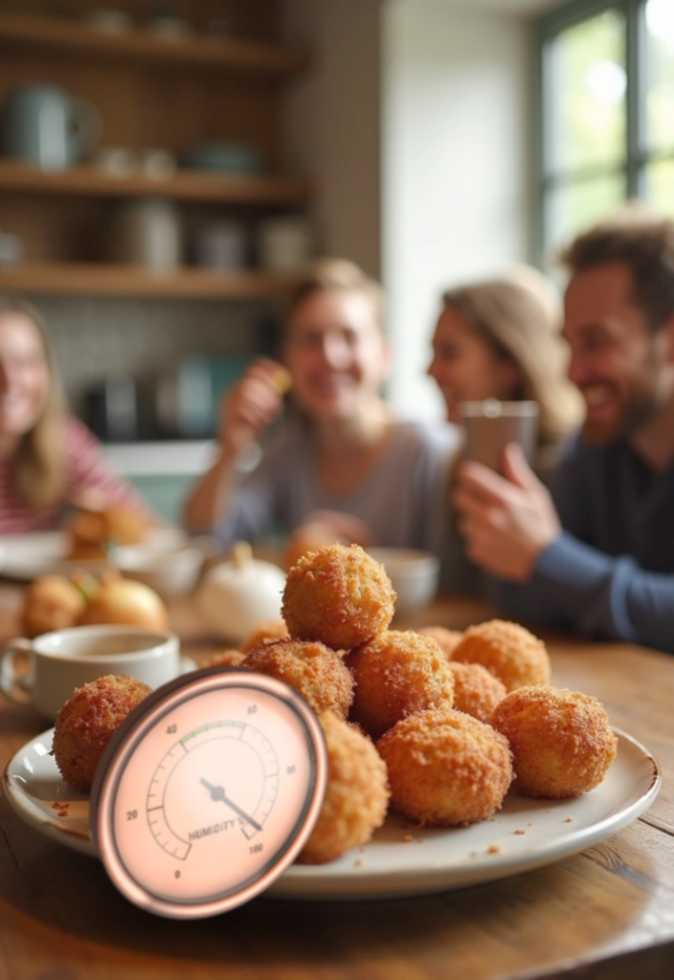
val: 96
